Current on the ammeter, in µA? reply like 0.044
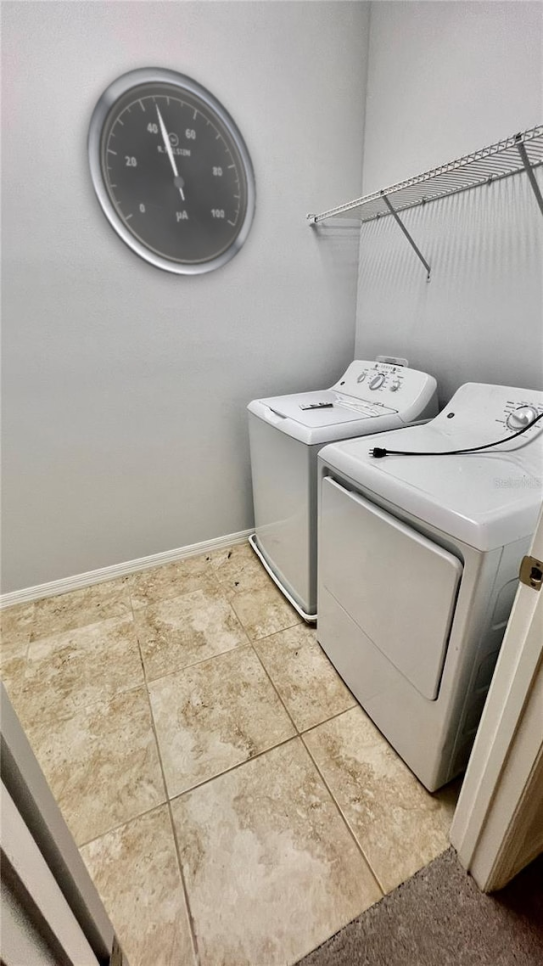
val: 45
